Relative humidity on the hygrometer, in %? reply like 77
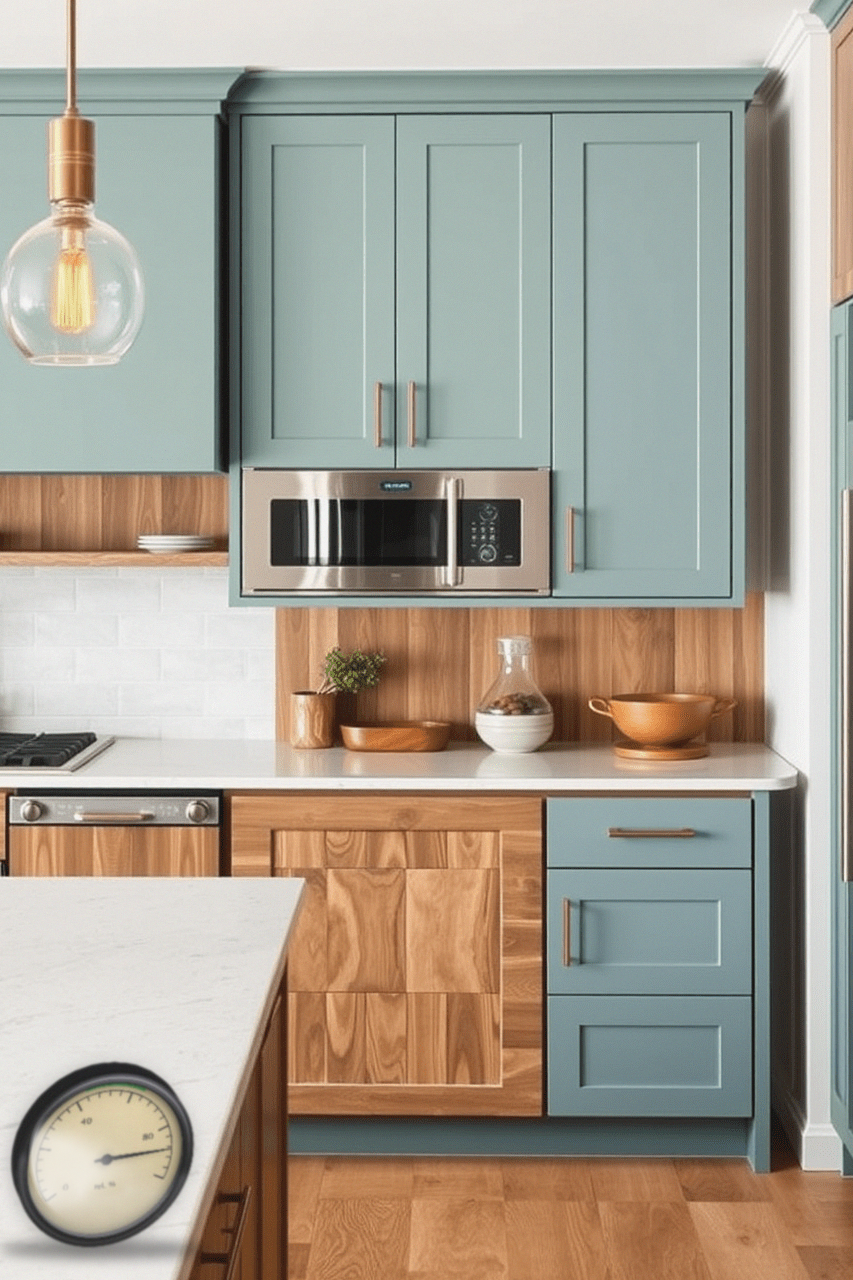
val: 88
